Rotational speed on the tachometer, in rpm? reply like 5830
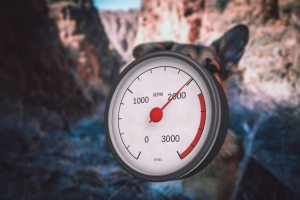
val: 2000
